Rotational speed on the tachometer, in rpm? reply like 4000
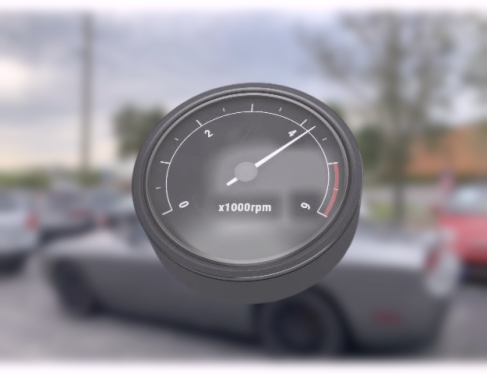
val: 4250
